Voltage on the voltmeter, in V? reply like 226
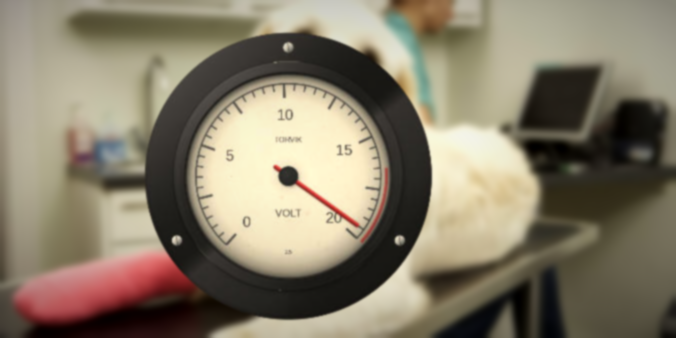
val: 19.5
